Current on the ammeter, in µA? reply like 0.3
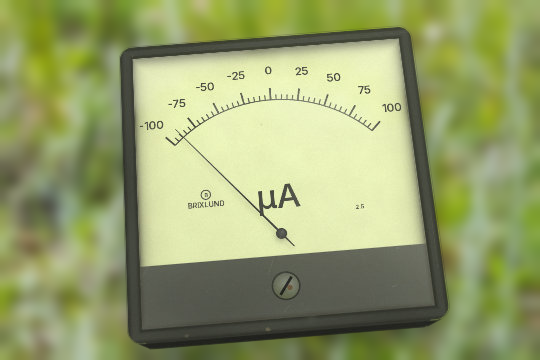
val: -90
